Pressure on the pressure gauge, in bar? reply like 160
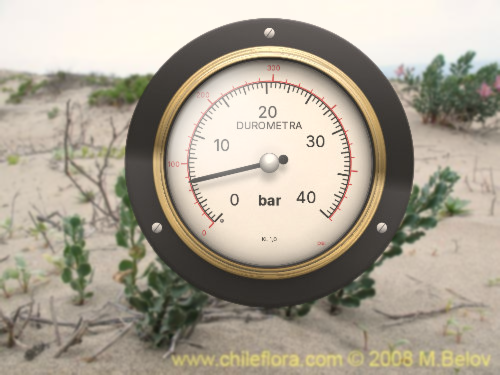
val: 5
